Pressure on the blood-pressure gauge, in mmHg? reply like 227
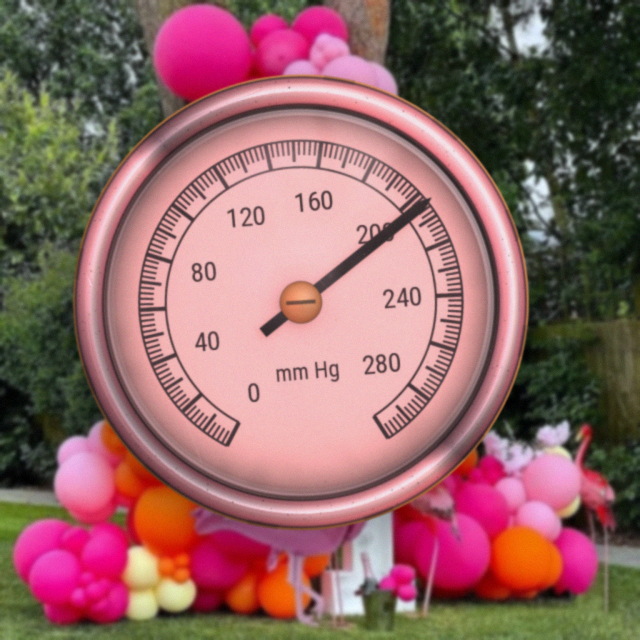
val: 204
